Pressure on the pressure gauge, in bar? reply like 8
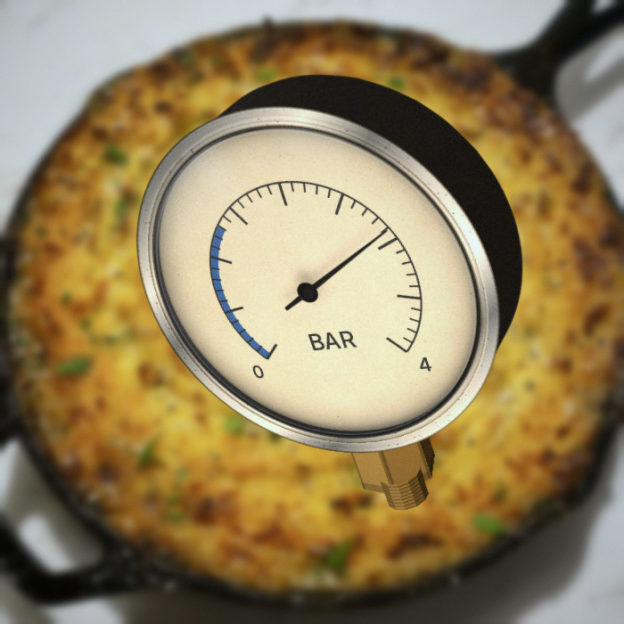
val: 2.9
